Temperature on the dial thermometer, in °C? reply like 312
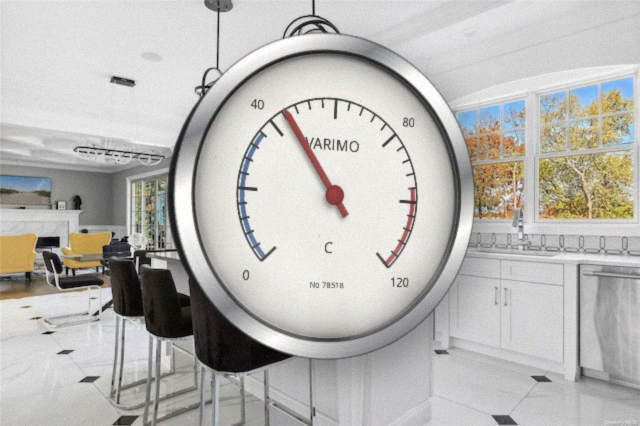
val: 44
